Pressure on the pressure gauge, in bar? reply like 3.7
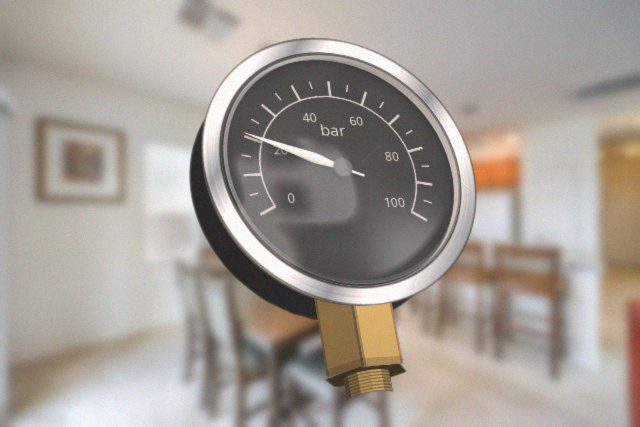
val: 20
